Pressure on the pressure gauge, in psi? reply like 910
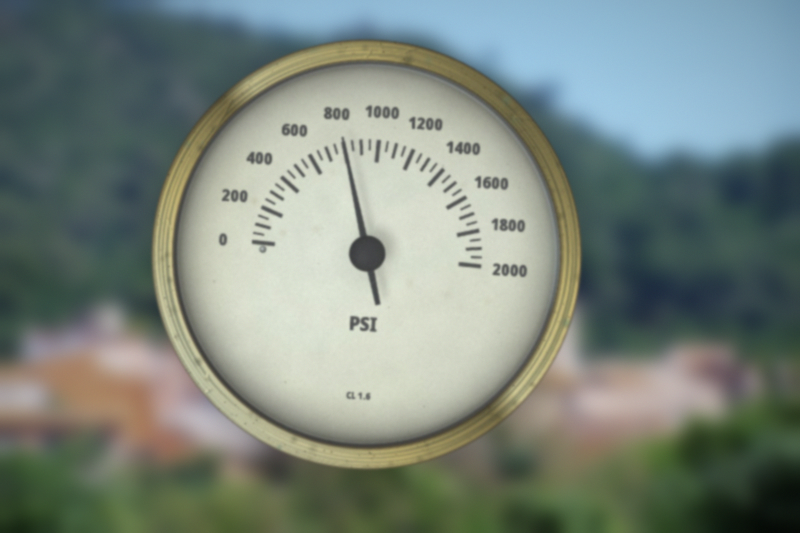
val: 800
